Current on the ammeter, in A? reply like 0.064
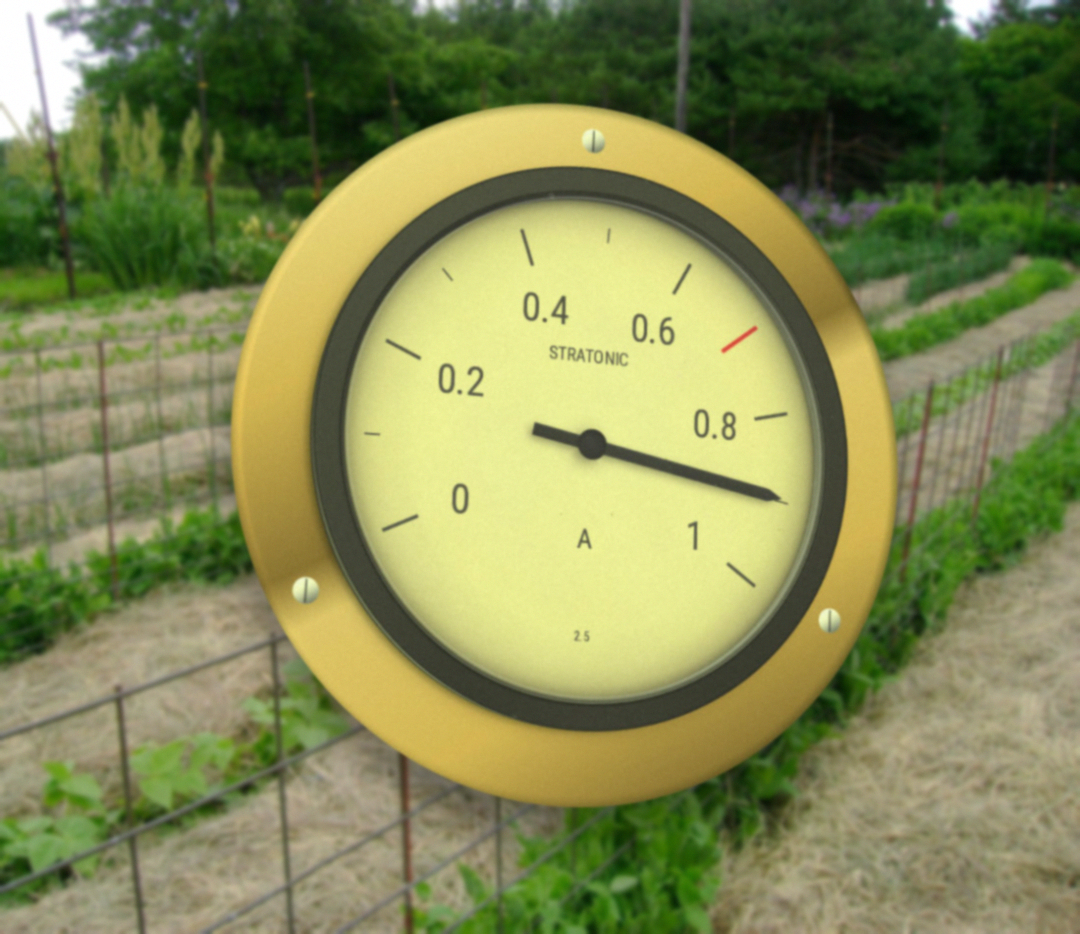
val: 0.9
